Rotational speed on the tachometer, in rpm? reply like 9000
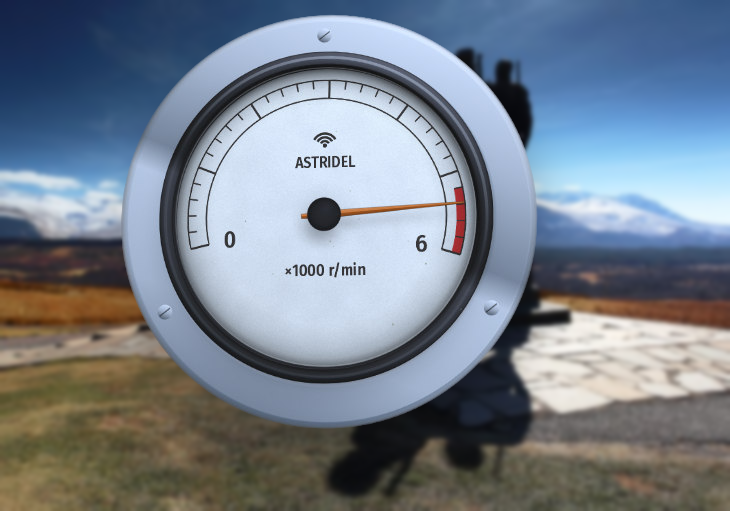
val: 5400
